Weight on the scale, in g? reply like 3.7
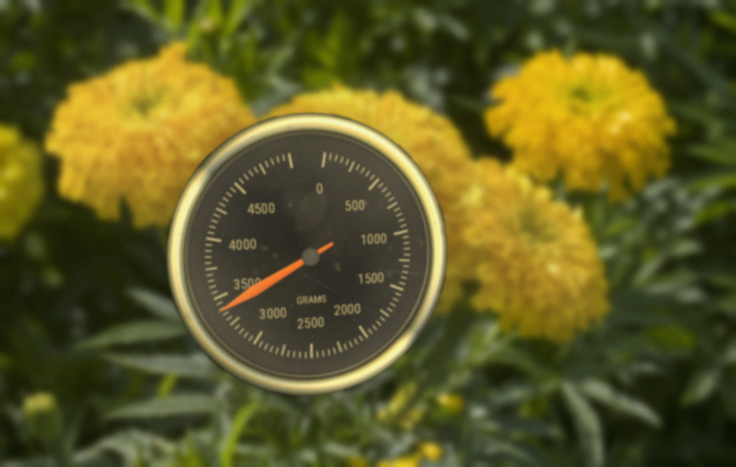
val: 3400
